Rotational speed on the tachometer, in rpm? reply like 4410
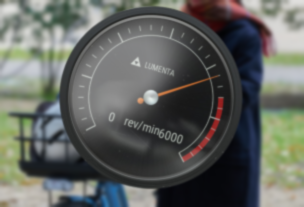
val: 4200
